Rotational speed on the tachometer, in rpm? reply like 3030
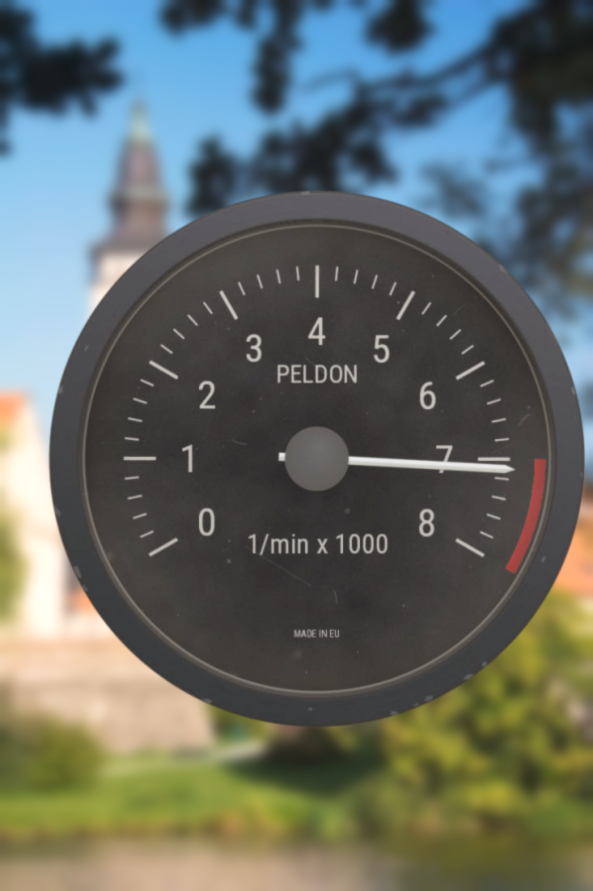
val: 7100
